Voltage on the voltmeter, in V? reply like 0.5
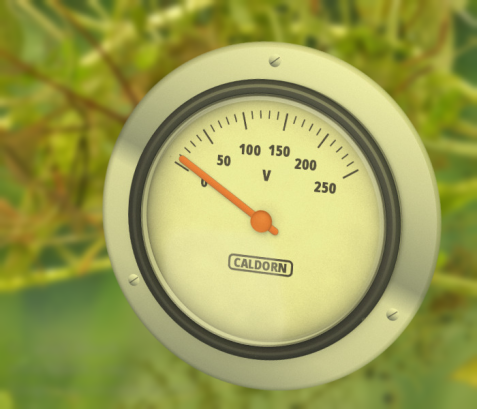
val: 10
